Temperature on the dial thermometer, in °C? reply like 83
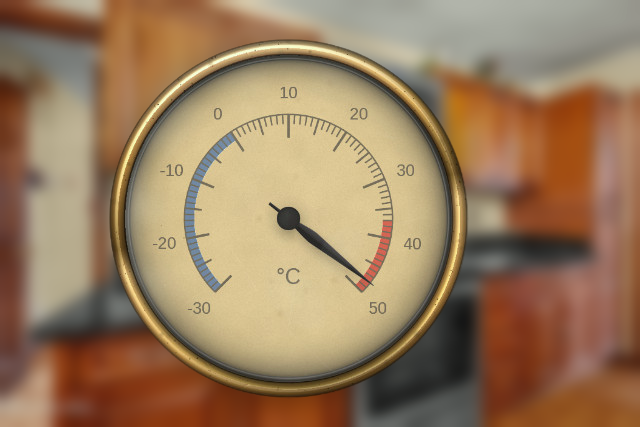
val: 48
